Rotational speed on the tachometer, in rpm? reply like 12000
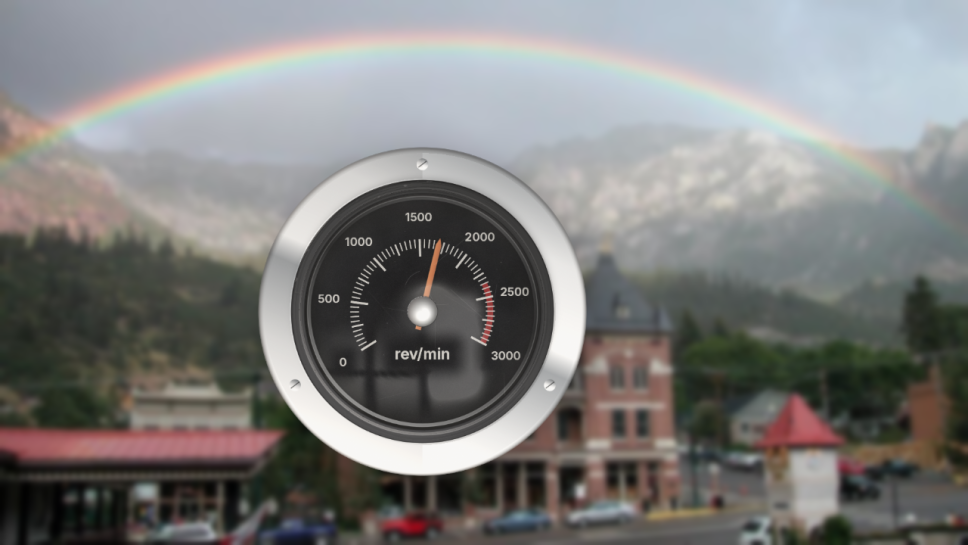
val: 1700
